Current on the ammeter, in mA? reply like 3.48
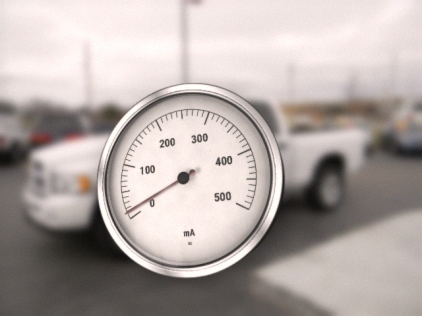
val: 10
